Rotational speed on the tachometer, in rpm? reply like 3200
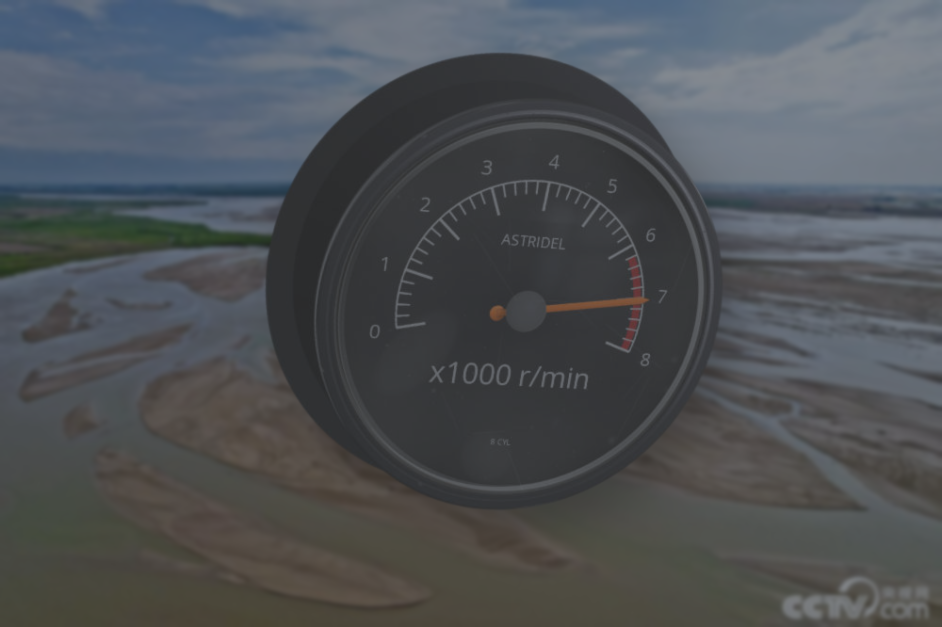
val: 7000
